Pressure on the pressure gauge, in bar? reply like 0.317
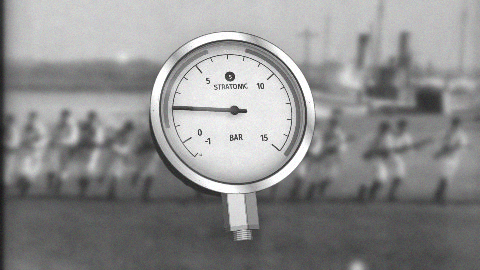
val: 2
